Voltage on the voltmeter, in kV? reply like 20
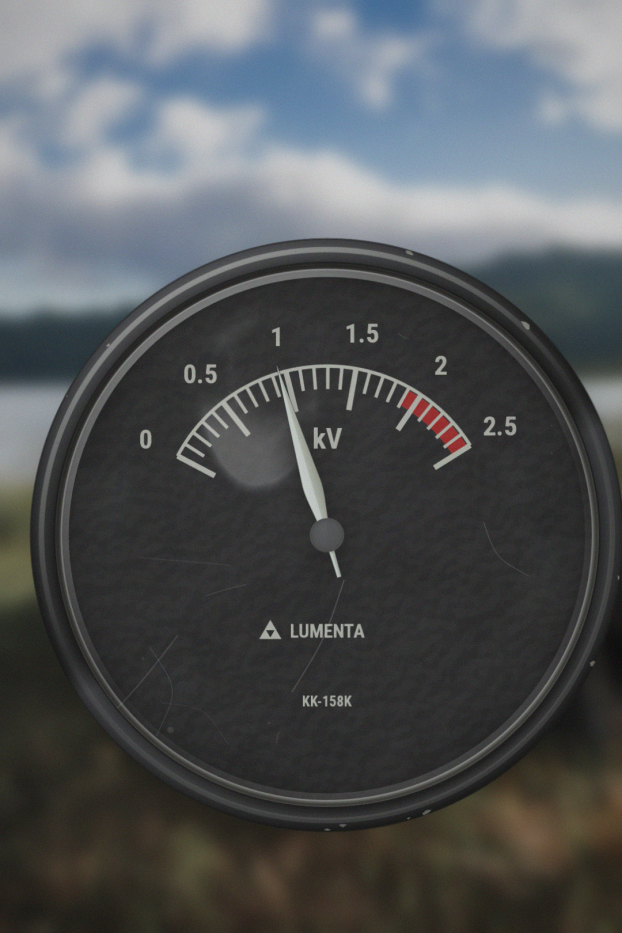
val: 0.95
